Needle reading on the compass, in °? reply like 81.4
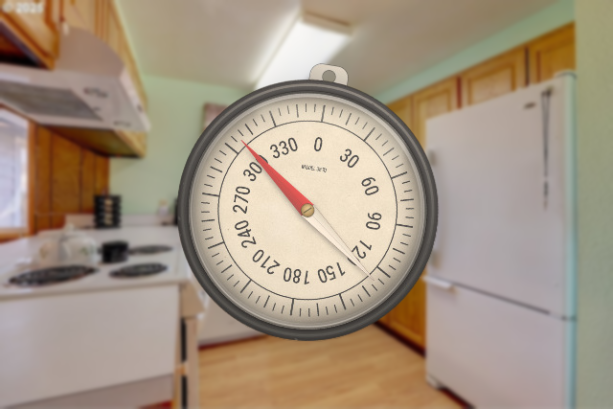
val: 307.5
